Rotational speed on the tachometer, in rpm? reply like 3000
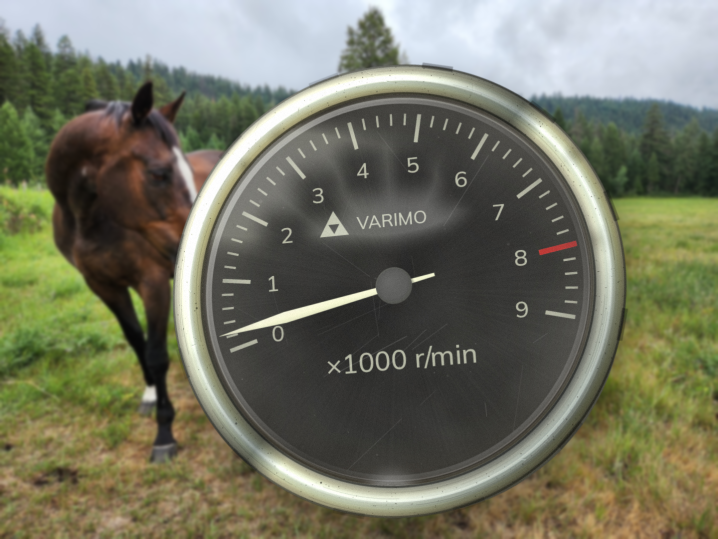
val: 200
